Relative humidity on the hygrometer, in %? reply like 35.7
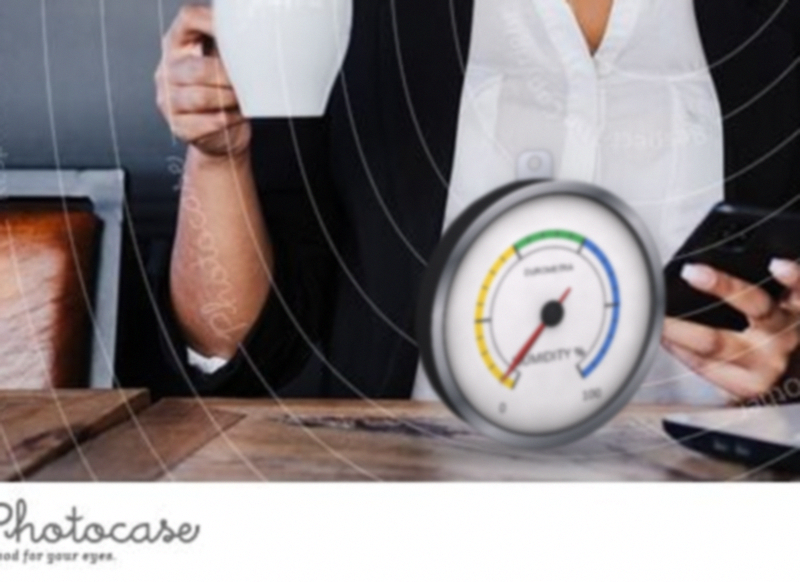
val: 4
